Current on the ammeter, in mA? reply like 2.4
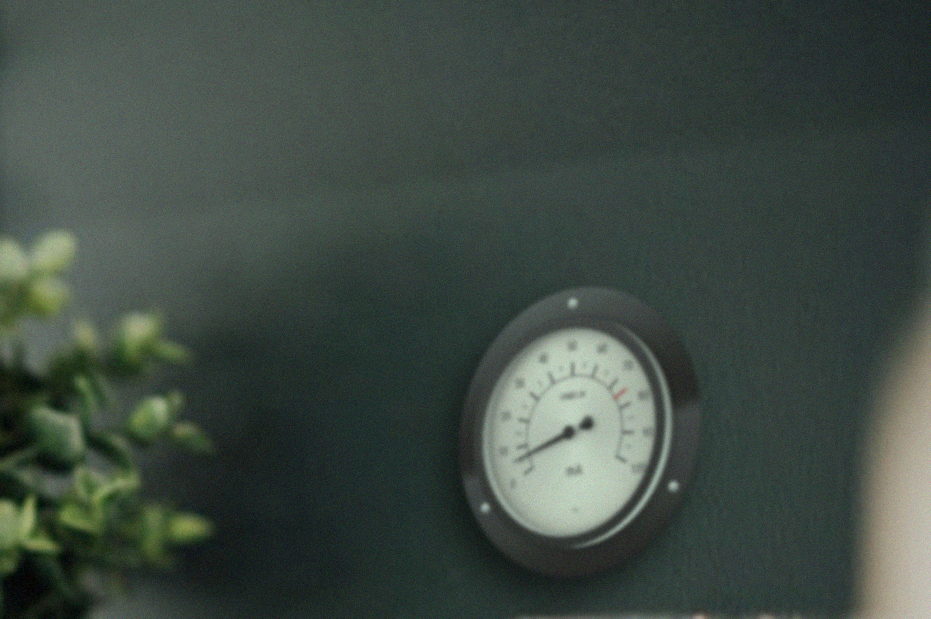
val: 5
